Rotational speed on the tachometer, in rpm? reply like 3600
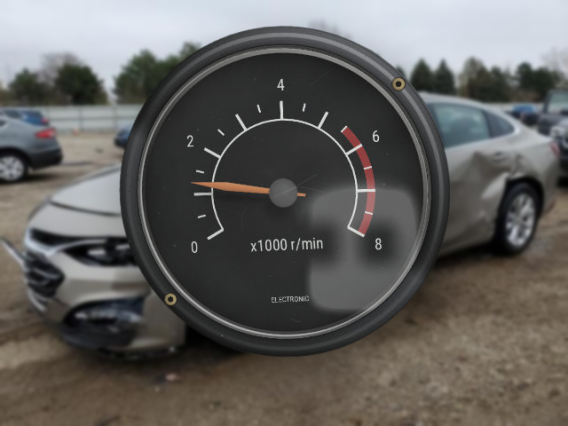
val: 1250
